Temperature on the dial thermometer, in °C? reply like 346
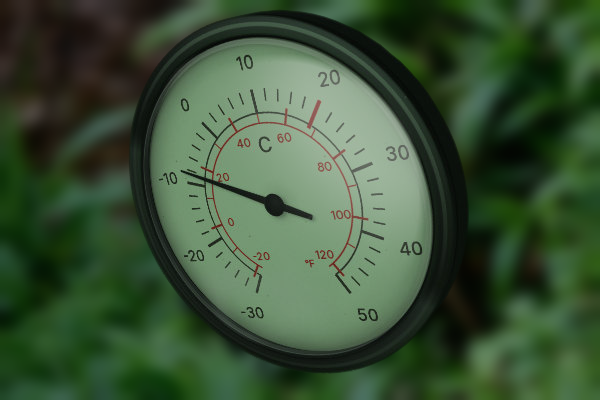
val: -8
